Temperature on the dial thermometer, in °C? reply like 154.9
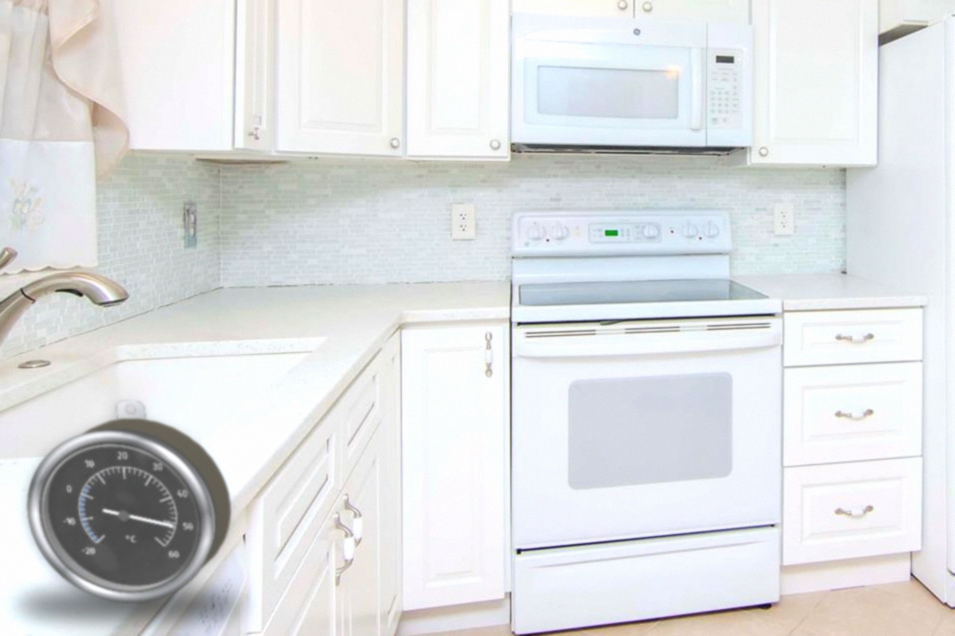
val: 50
